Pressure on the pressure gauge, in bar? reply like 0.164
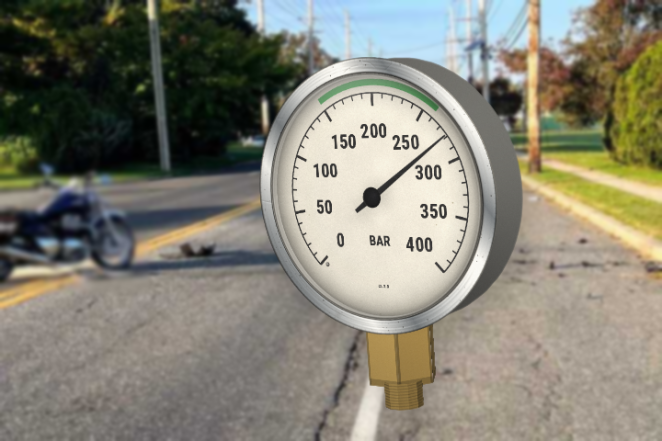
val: 280
